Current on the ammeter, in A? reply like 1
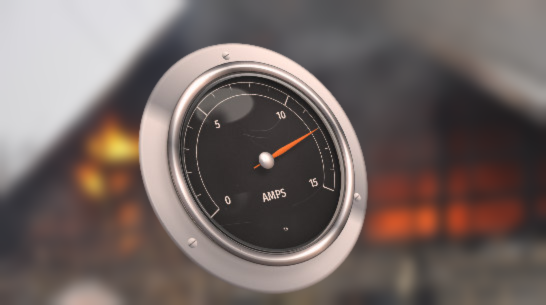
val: 12
